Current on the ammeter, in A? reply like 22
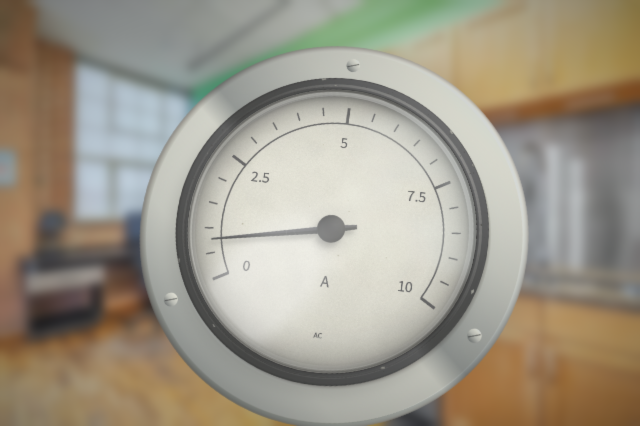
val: 0.75
